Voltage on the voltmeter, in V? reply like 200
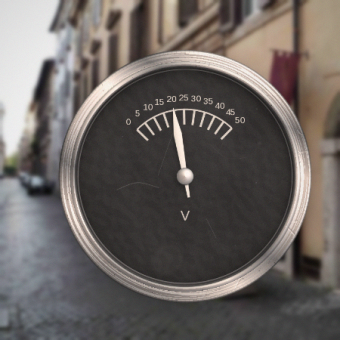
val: 20
